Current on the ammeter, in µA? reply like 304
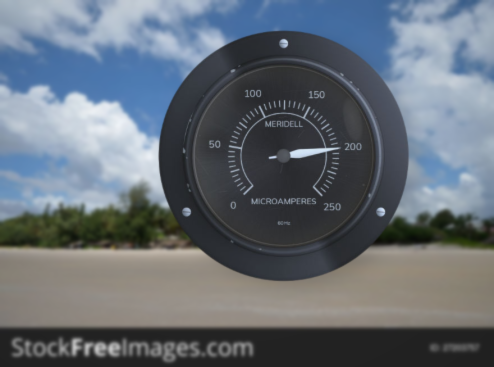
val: 200
